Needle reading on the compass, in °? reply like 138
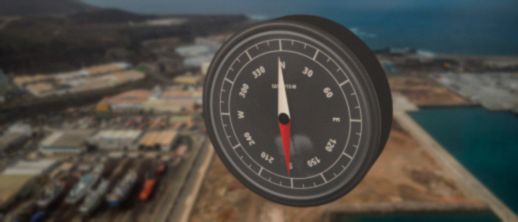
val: 180
